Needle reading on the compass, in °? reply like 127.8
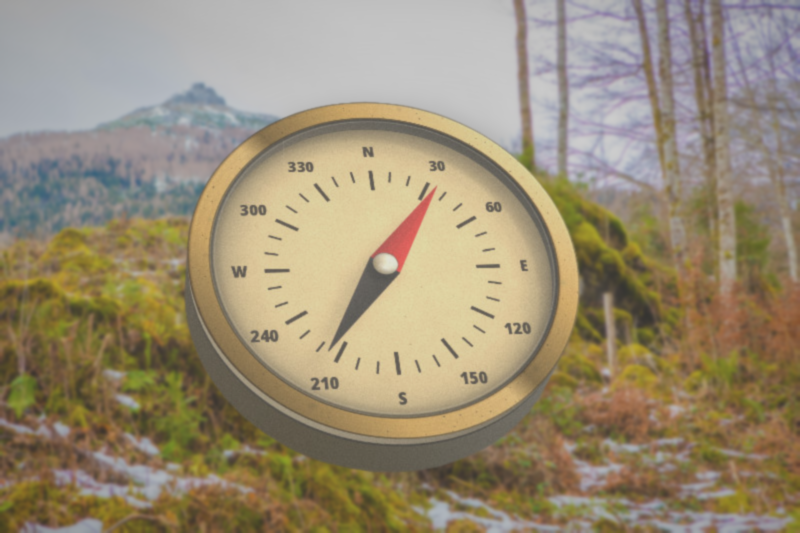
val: 35
